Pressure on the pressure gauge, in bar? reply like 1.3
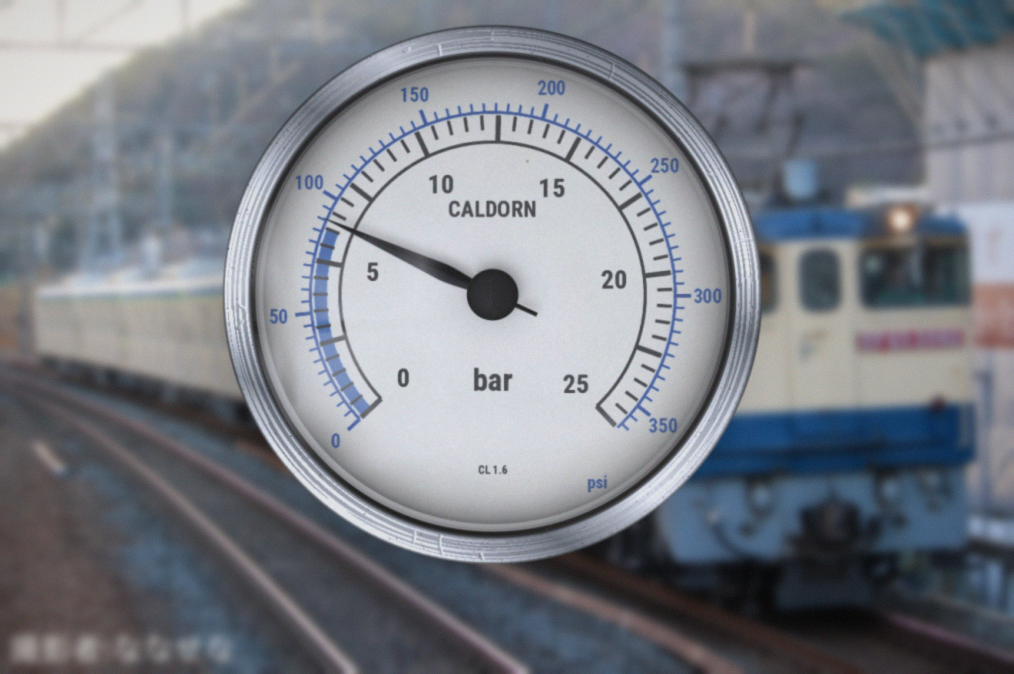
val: 6.25
